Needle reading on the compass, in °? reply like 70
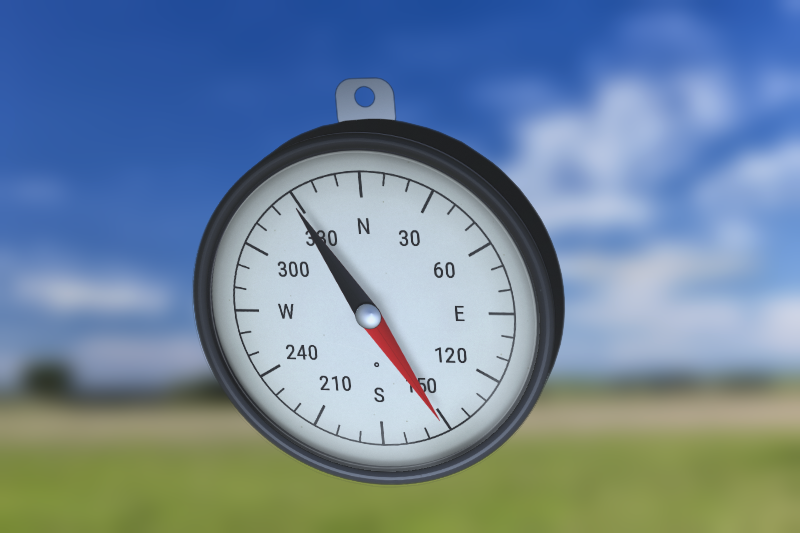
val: 150
